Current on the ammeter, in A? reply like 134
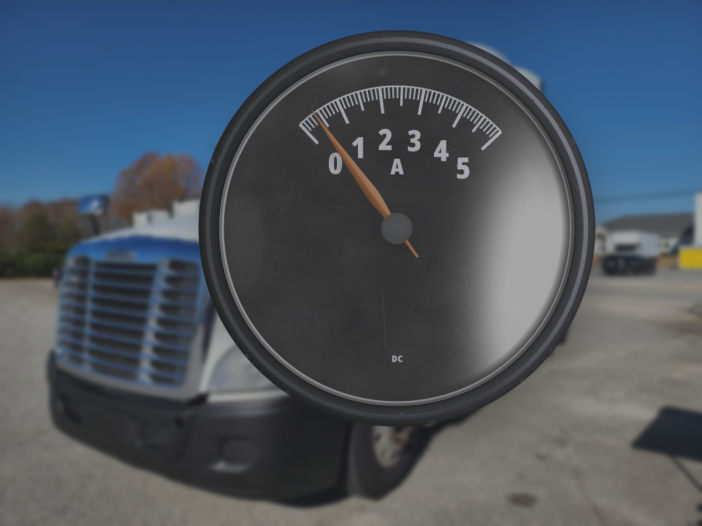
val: 0.4
